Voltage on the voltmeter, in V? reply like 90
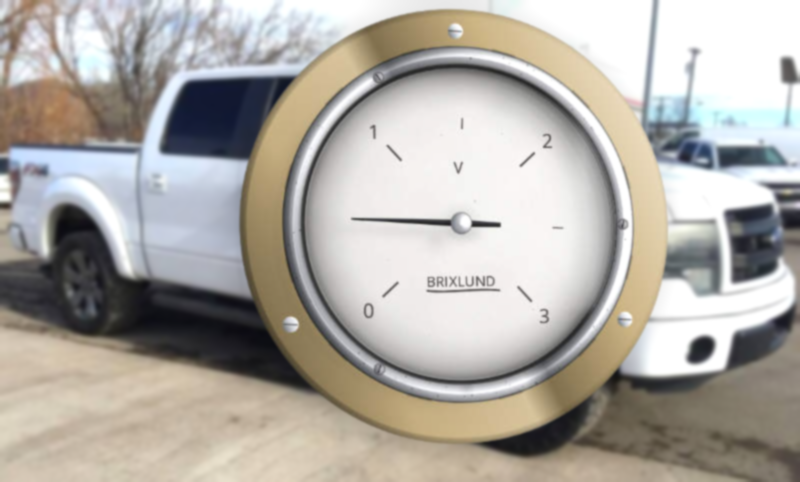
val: 0.5
